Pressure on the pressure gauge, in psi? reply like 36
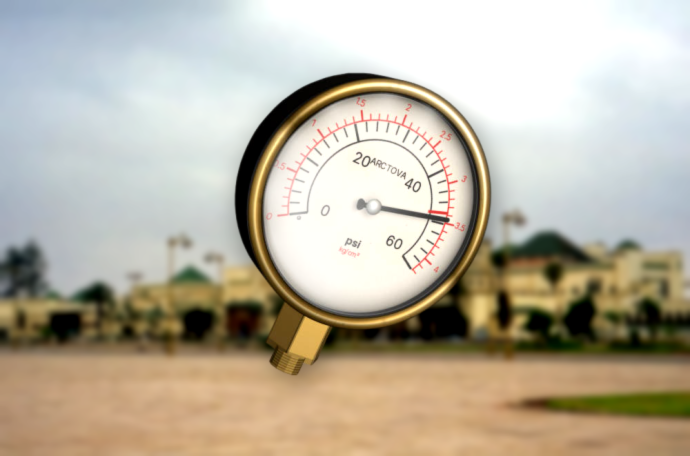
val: 49
